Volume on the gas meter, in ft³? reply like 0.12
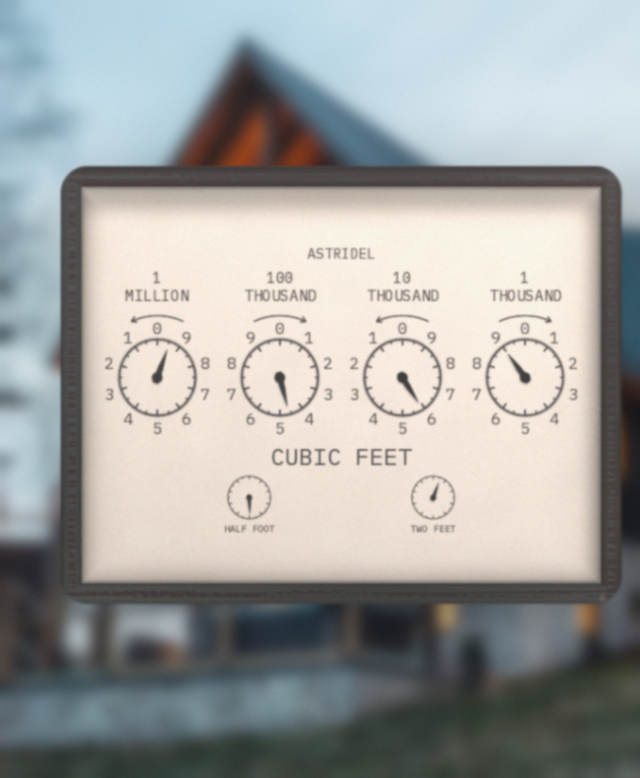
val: 945900
